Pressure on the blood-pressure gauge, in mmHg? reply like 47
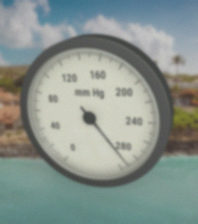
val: 290
